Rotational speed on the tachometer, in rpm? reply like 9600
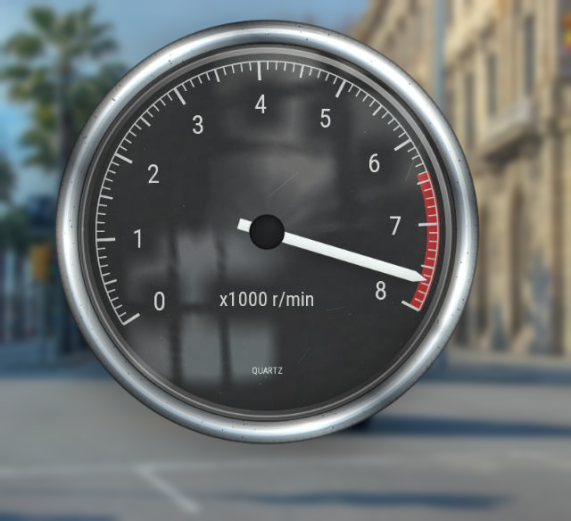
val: 7650
